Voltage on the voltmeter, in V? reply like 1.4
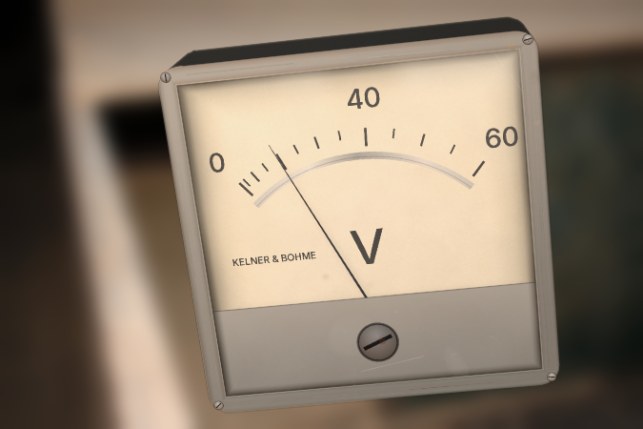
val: 20
